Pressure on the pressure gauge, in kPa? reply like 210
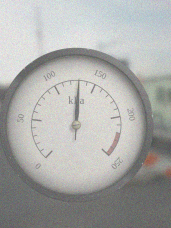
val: 130
